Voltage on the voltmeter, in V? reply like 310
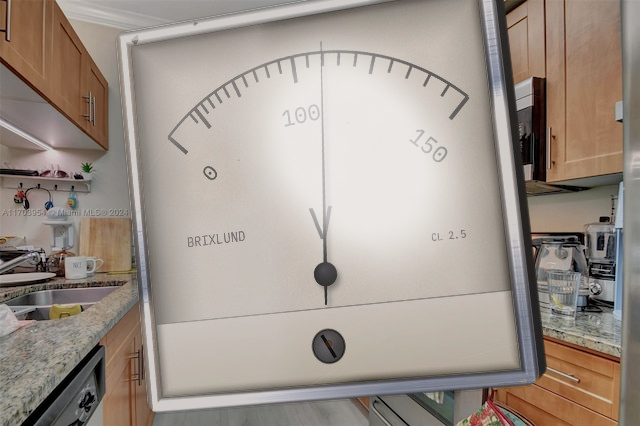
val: 110
